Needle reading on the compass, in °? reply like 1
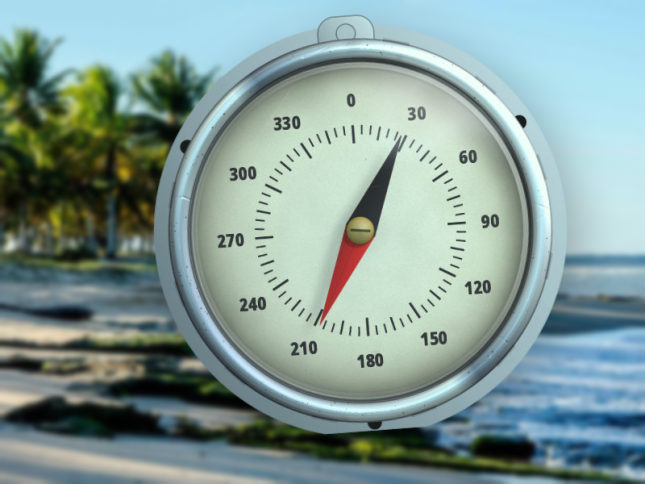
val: 207.5
